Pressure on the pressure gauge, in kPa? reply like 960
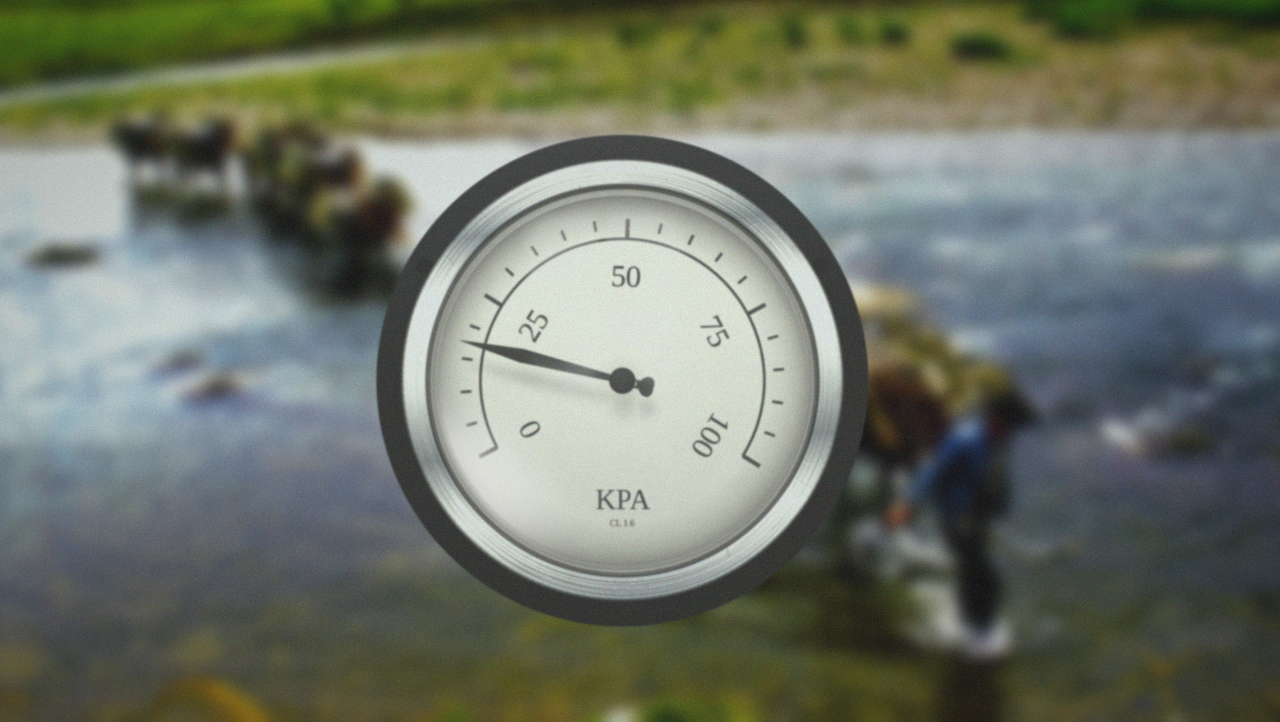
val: 17.5
